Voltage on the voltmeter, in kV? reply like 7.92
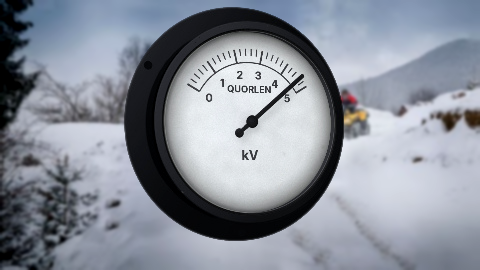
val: 4.6
